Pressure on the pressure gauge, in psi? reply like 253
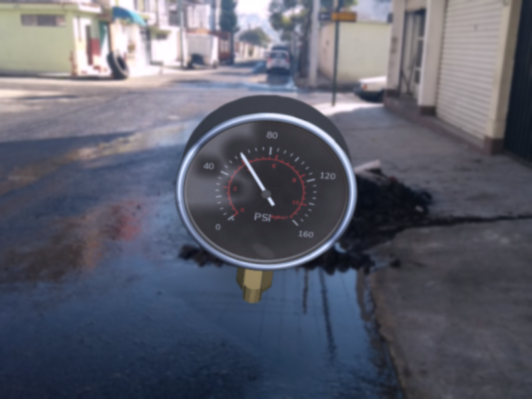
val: 60
